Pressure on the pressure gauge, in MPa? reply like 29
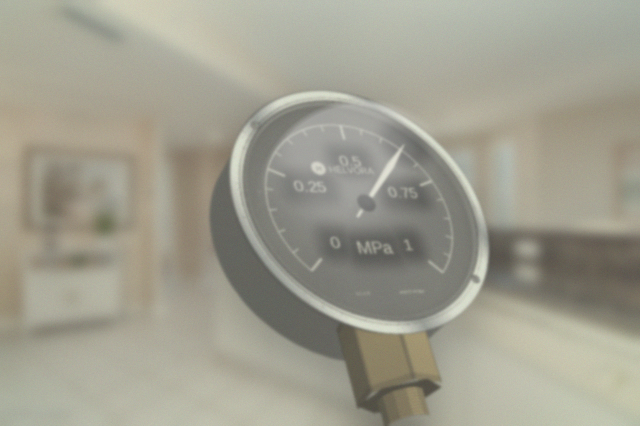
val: 0.65
